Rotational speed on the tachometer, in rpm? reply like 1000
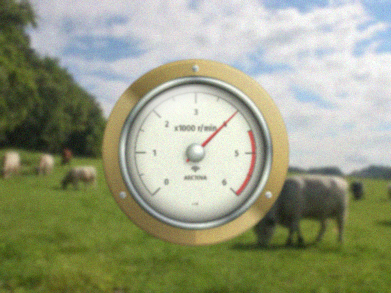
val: 4000
